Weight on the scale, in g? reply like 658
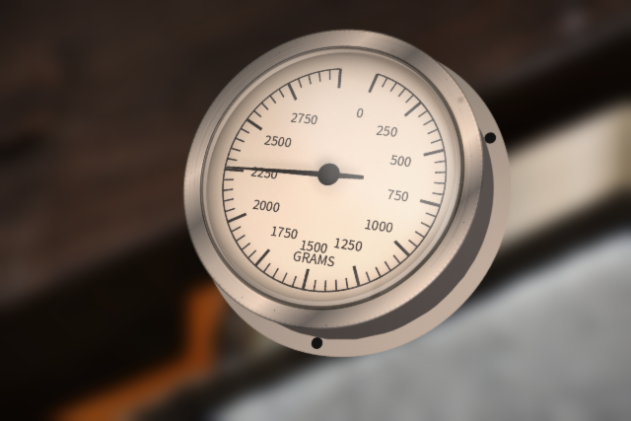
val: 2250
